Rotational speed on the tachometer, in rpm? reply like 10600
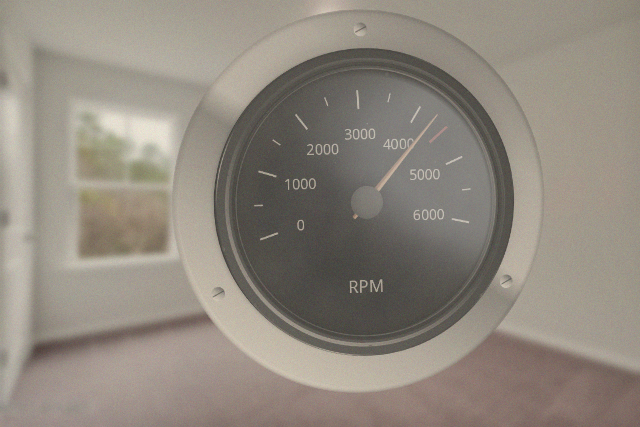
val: 4250
